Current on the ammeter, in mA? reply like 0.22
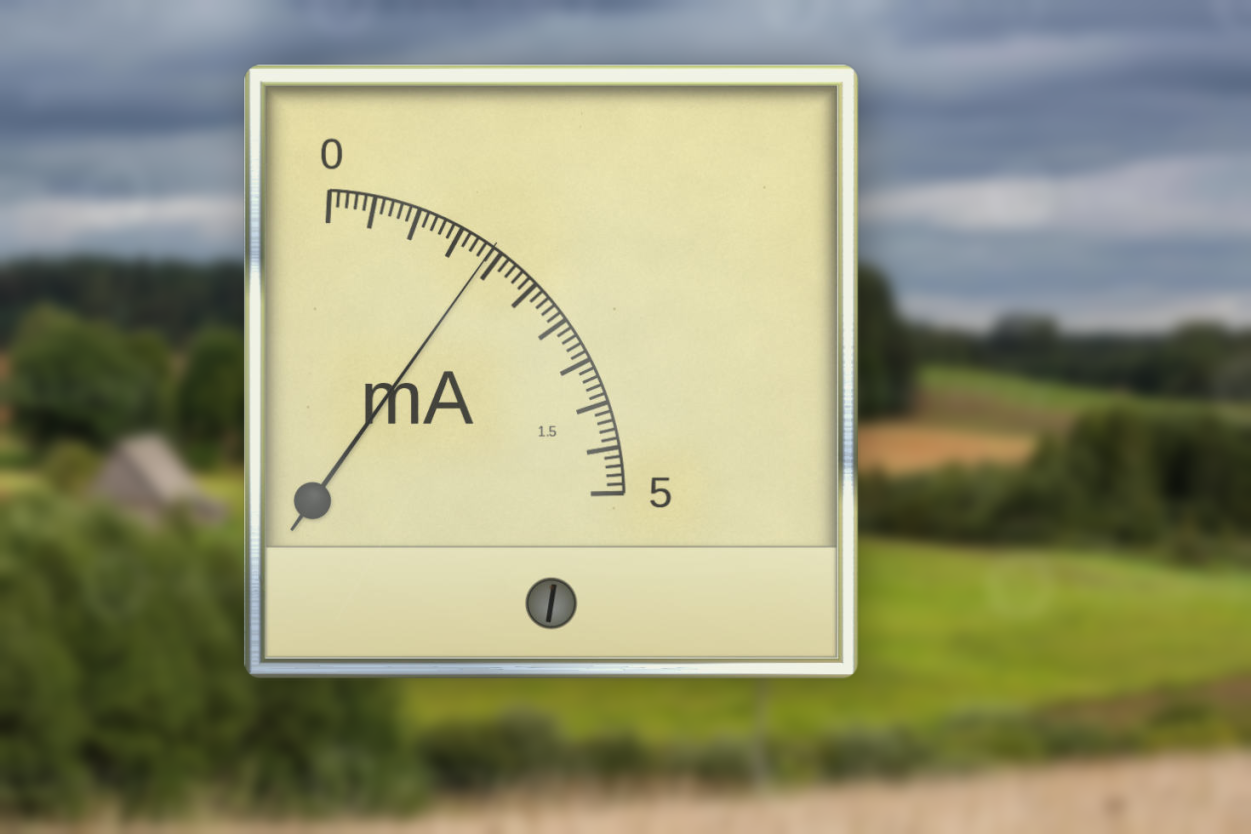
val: 1.9
